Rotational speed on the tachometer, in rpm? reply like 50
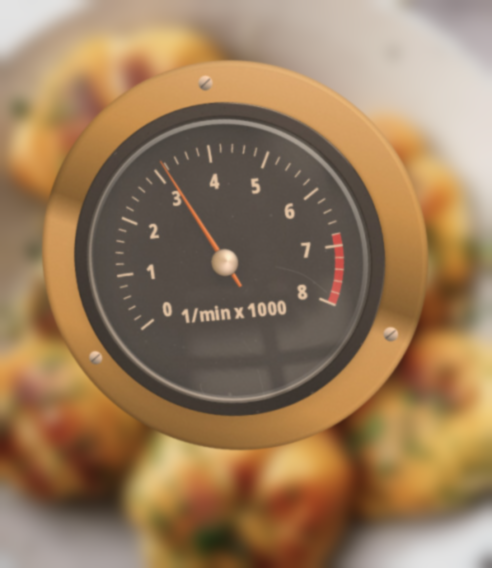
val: 3200
